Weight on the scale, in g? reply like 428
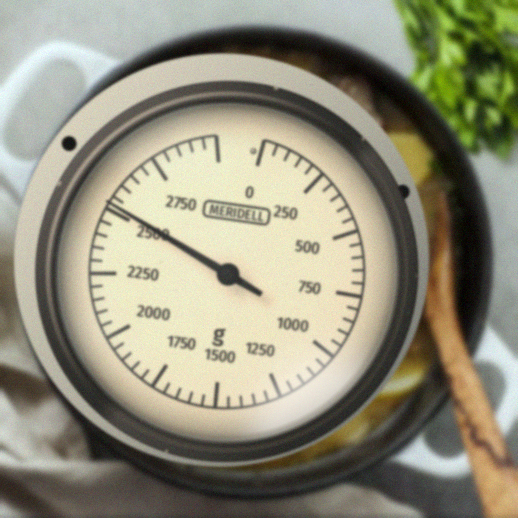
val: 2525
